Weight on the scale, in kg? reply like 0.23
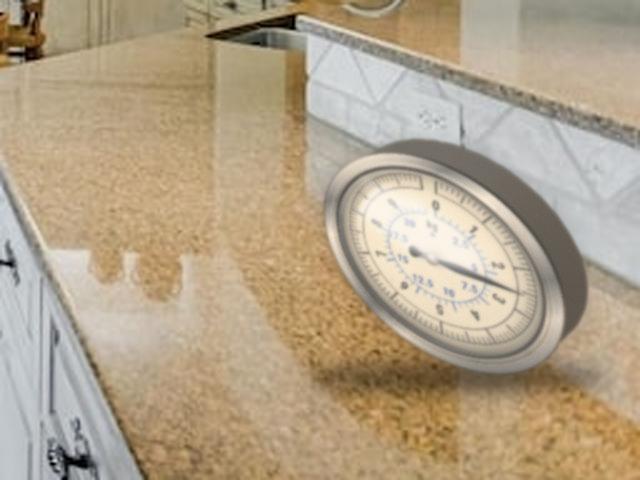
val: 2.5
